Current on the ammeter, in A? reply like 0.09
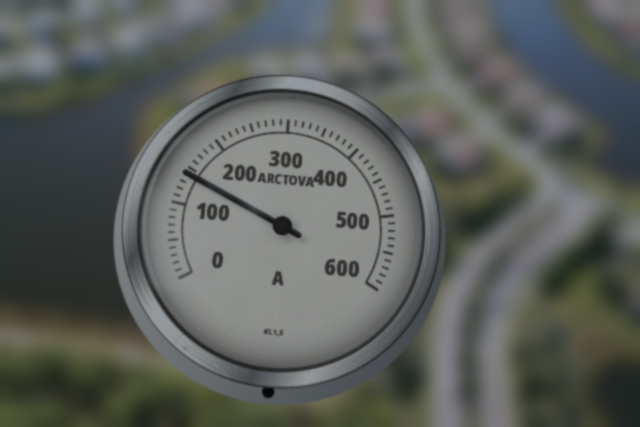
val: 140
